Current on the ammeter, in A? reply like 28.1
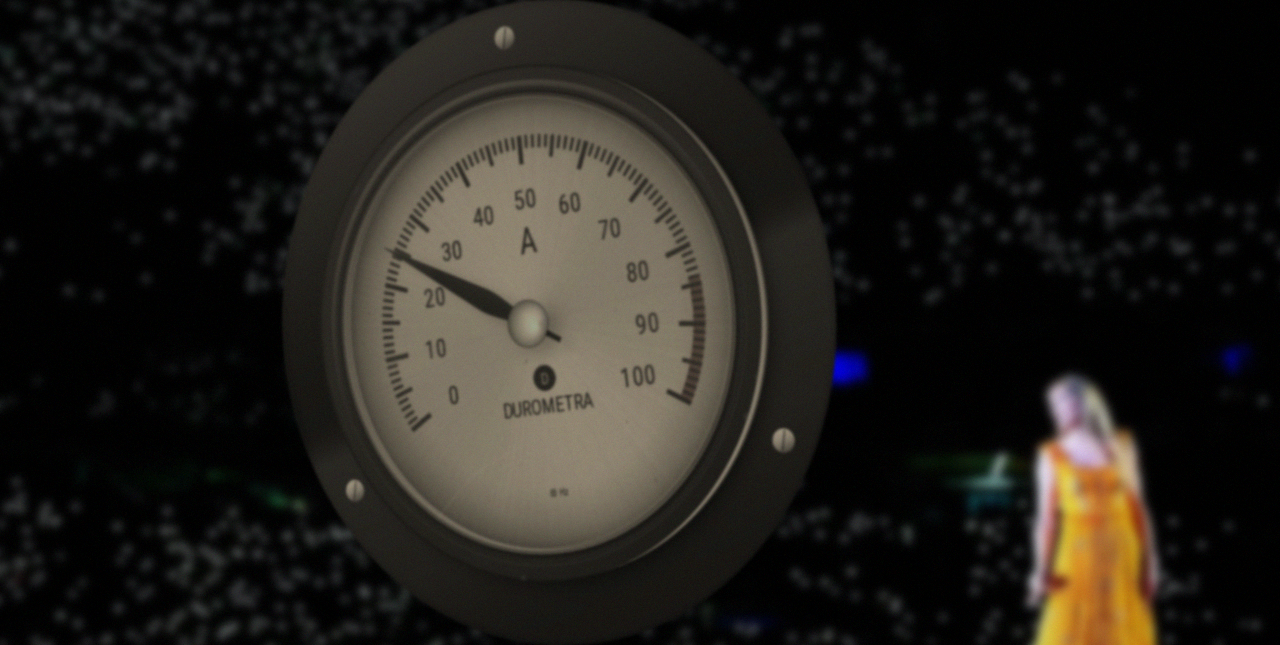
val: 25
